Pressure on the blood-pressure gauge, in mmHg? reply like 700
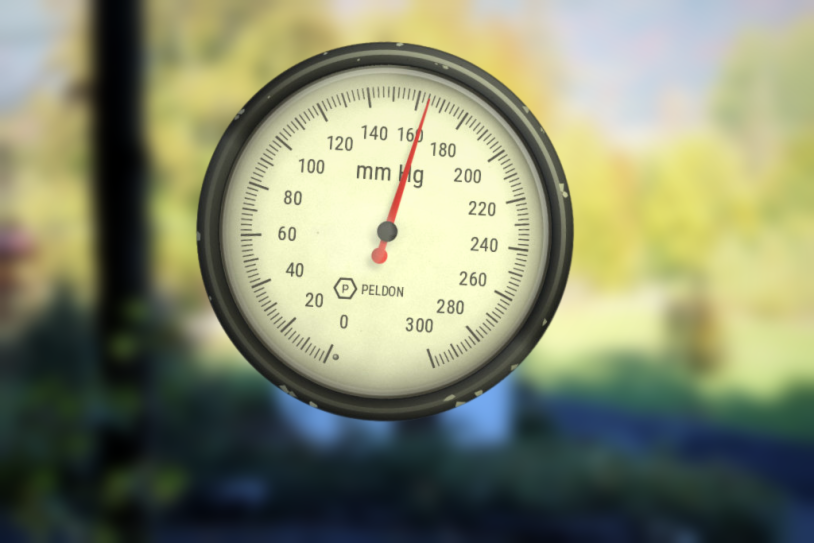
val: 164
